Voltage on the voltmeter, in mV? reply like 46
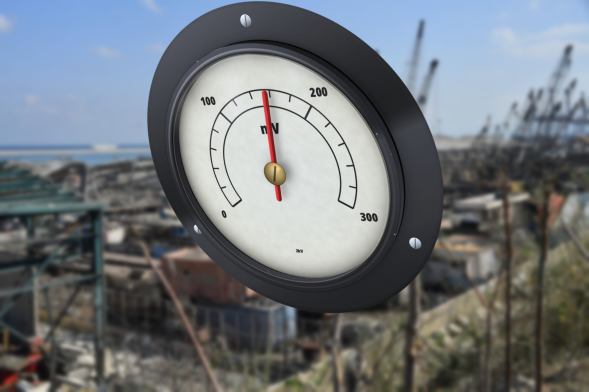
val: 160
